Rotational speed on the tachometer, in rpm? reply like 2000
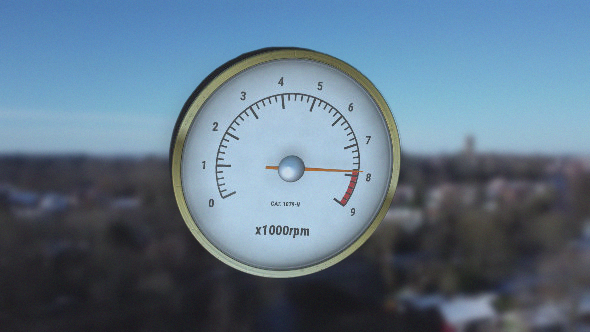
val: 7800
